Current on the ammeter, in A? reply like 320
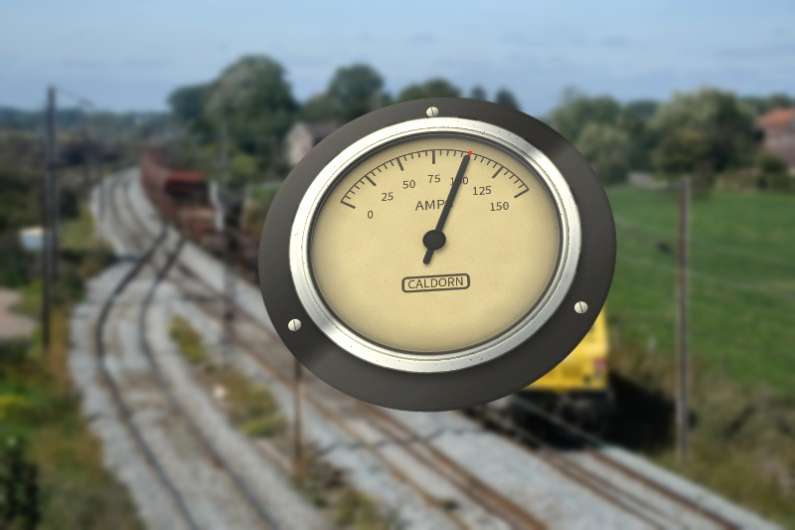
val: 100
